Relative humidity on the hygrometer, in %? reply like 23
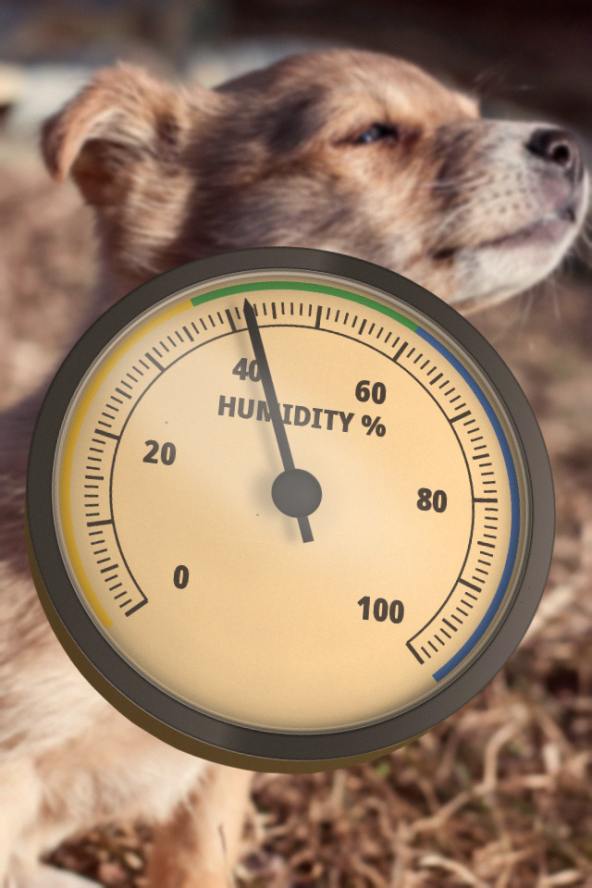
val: 42
